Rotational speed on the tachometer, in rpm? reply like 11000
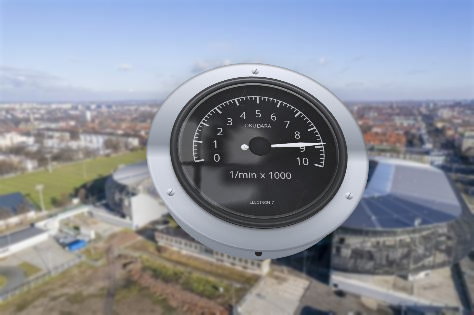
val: 9000
